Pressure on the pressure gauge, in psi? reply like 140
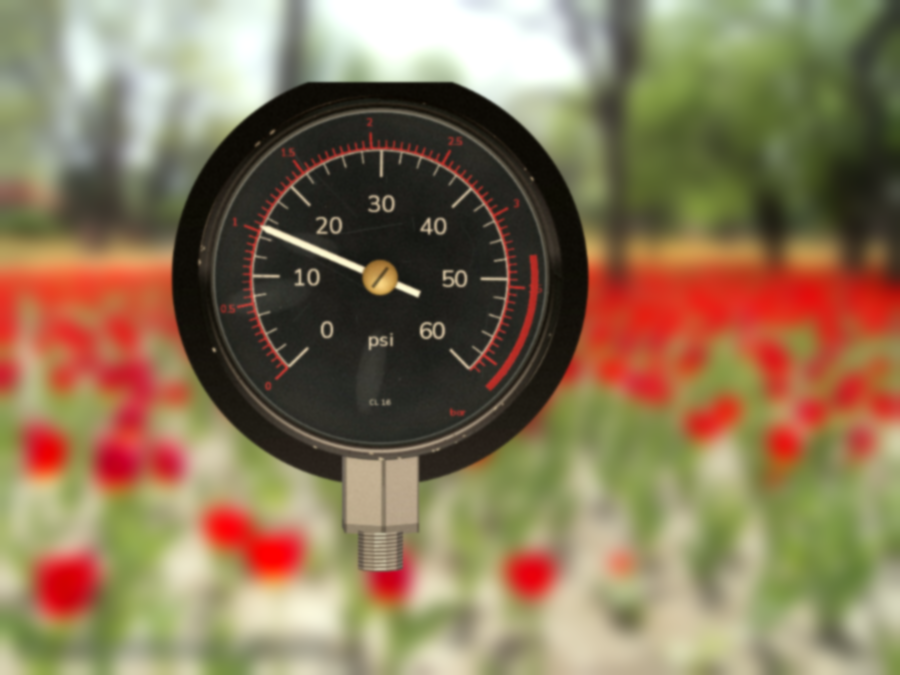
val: 15
